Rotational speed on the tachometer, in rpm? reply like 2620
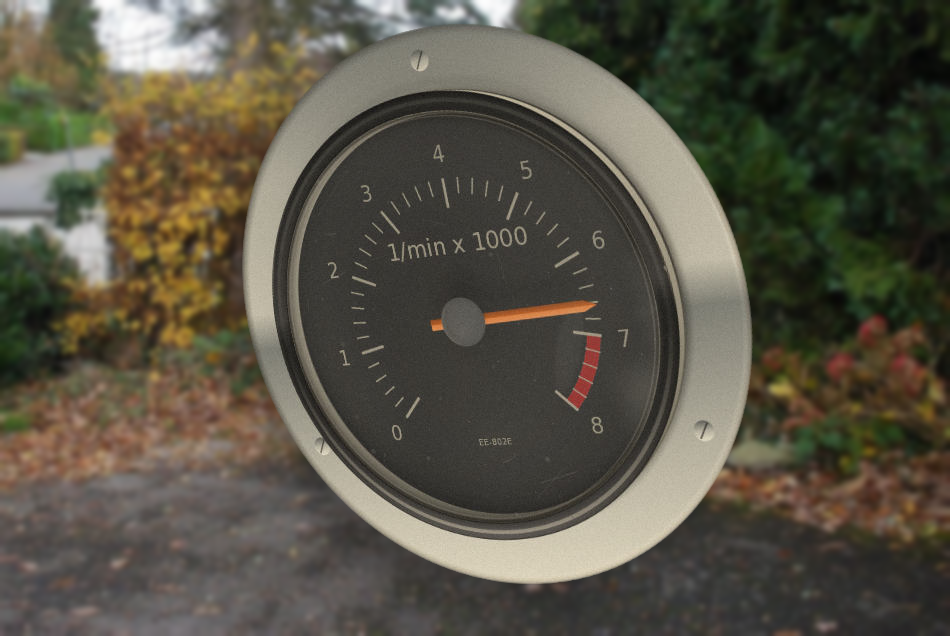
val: 6600
